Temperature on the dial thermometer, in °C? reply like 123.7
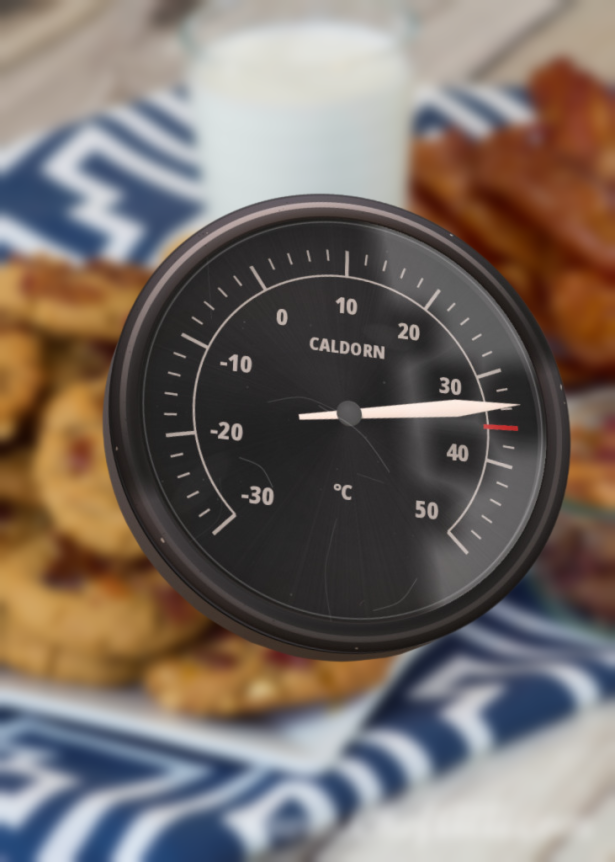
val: 34
